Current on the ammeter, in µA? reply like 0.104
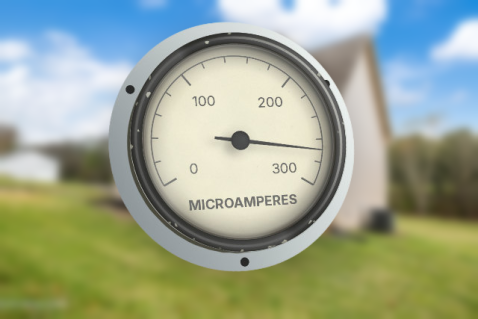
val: 270
